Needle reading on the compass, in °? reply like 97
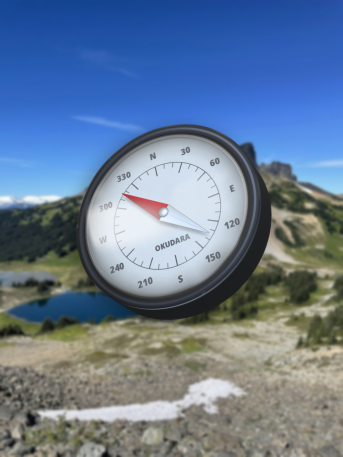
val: 315
